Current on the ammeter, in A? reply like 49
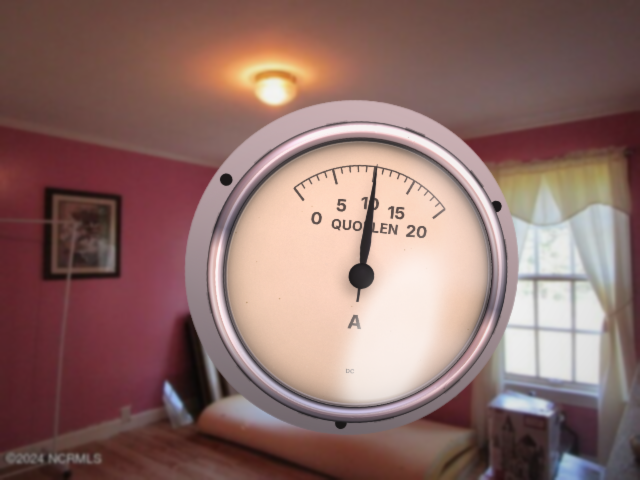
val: 10
